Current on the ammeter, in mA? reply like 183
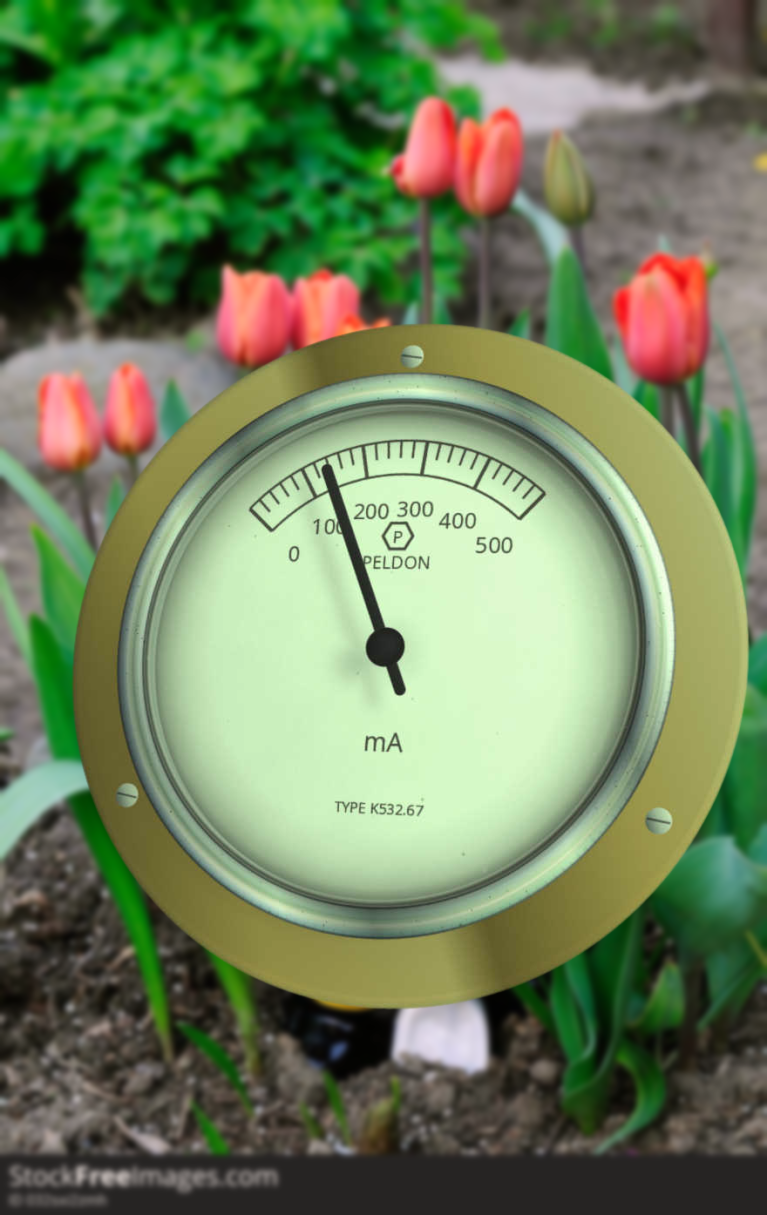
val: 140
